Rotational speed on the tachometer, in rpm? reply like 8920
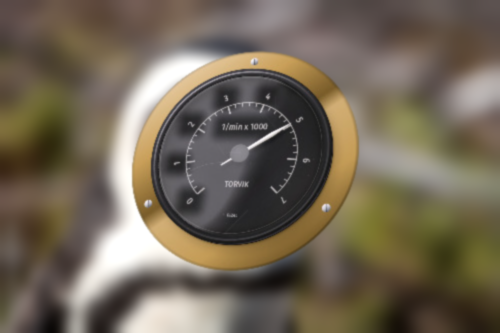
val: 5000
